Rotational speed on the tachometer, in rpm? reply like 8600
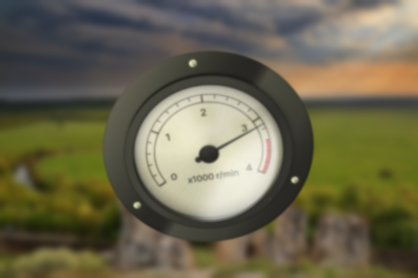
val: 3100
